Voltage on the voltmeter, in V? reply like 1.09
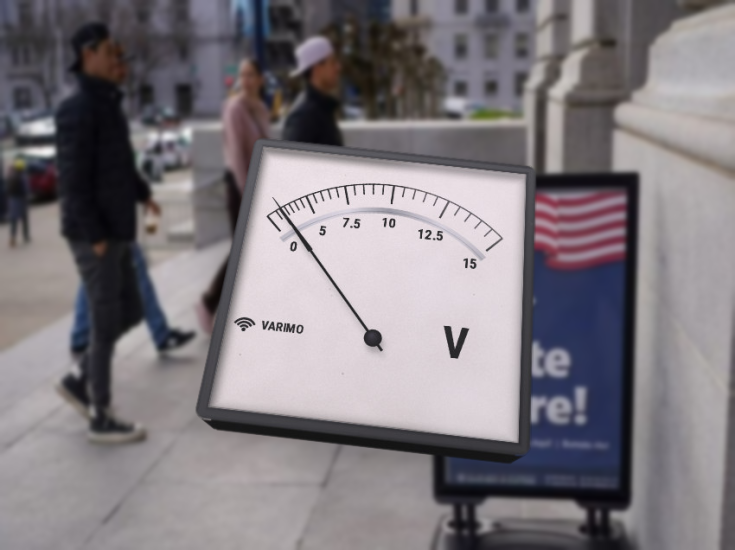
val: 2.5
